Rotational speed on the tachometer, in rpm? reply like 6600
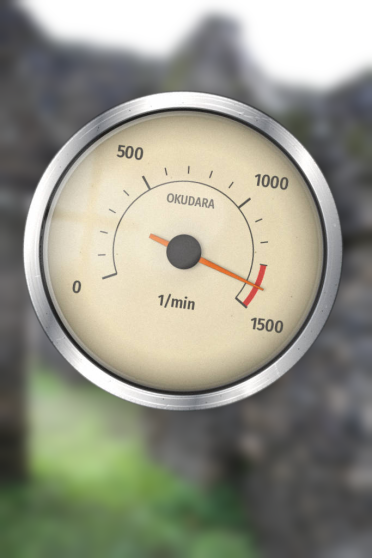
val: 1400
